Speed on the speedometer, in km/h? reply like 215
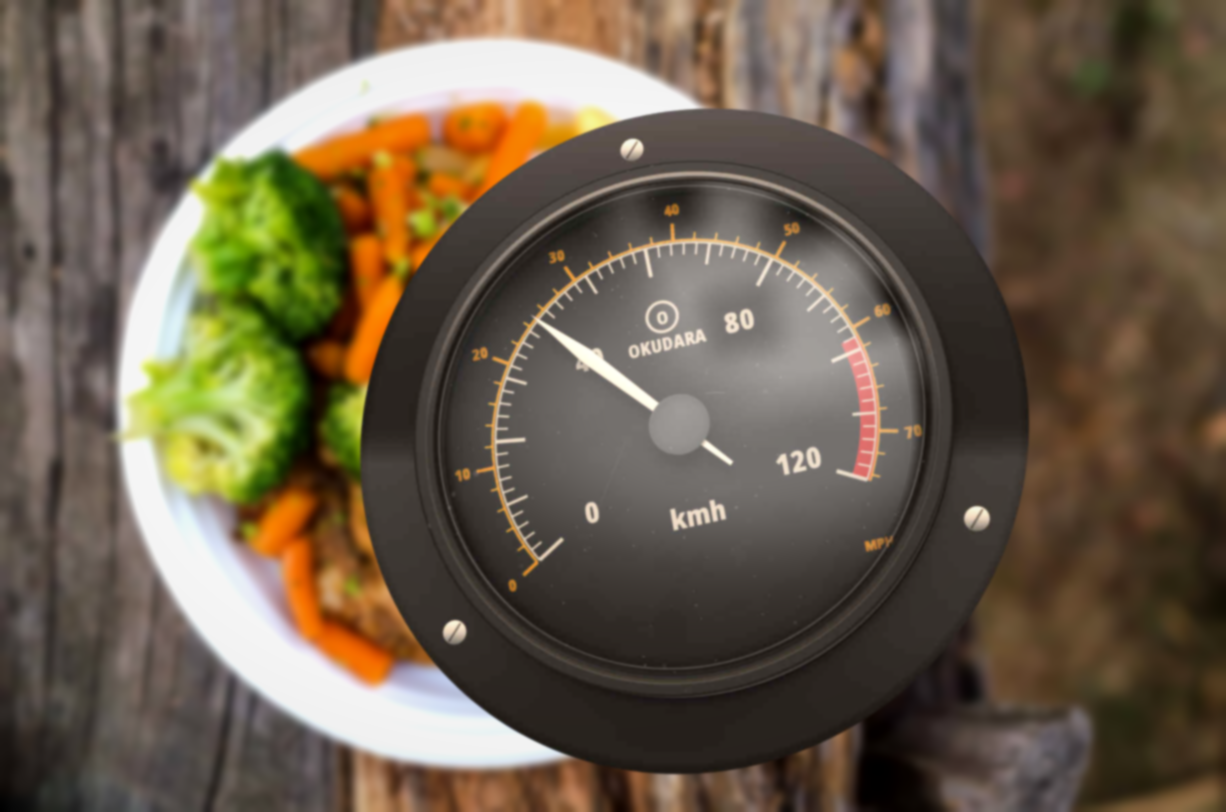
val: 40
